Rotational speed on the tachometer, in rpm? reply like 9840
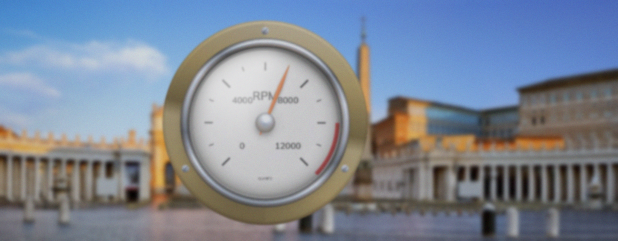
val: 7000
